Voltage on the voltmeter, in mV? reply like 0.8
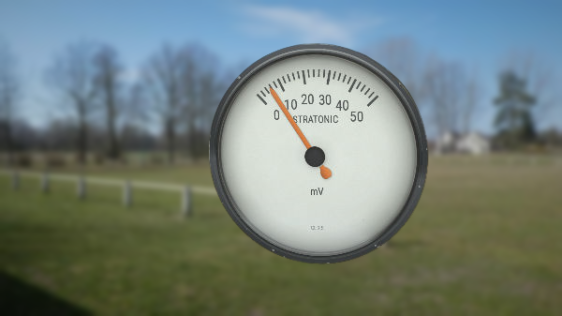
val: 6
